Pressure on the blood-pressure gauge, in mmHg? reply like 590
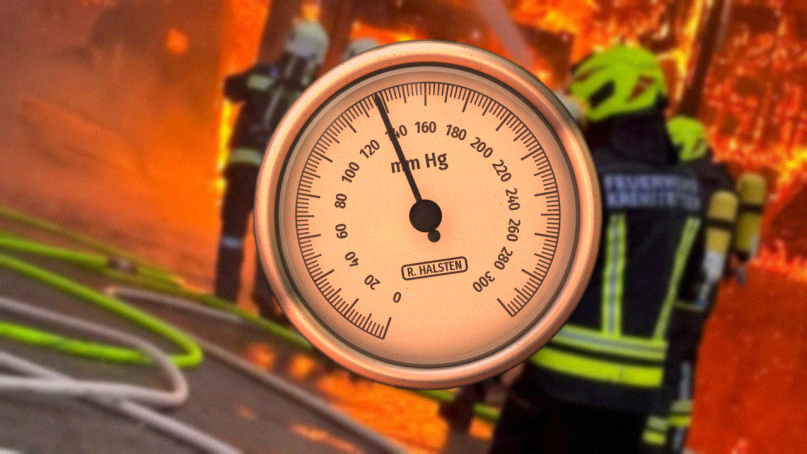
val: 138
